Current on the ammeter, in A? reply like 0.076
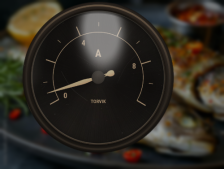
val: 0.5
